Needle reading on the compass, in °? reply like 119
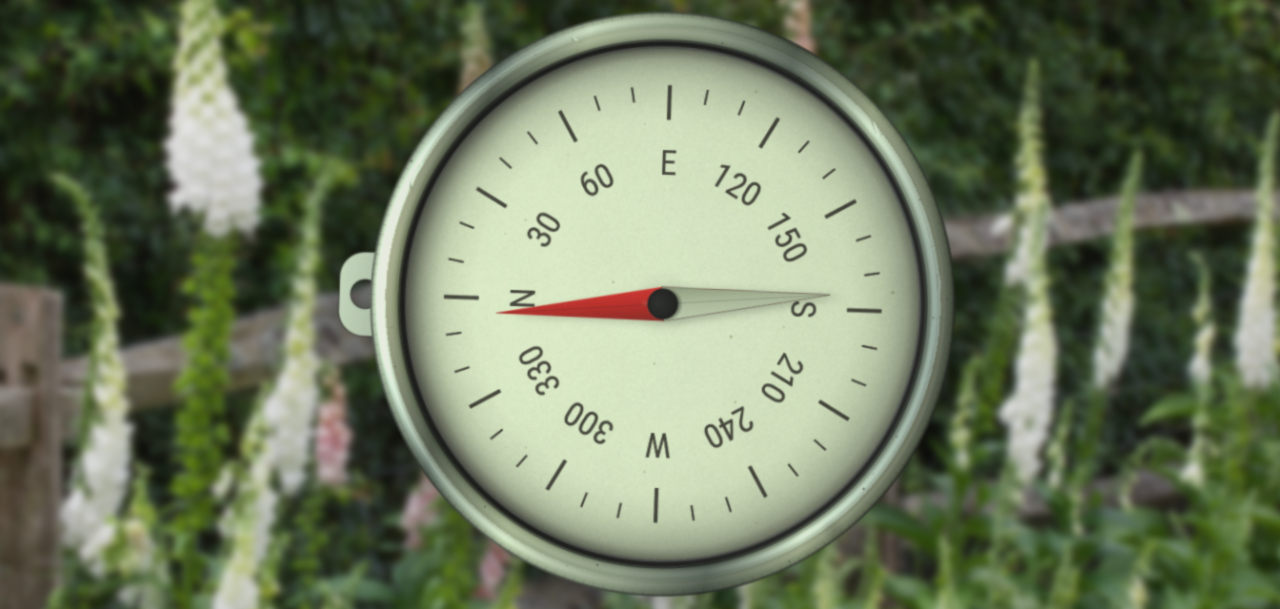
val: 355
